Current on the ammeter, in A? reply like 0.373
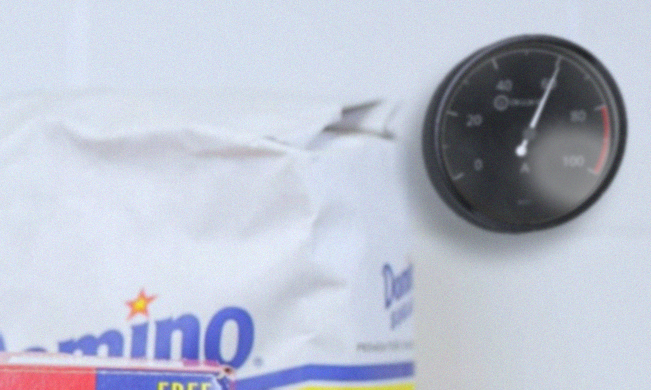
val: 60
